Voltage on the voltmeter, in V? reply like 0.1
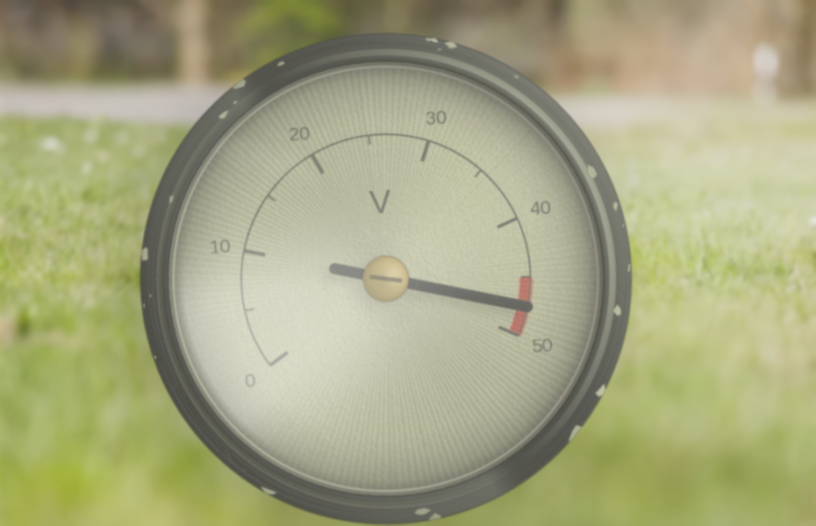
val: 47.5
